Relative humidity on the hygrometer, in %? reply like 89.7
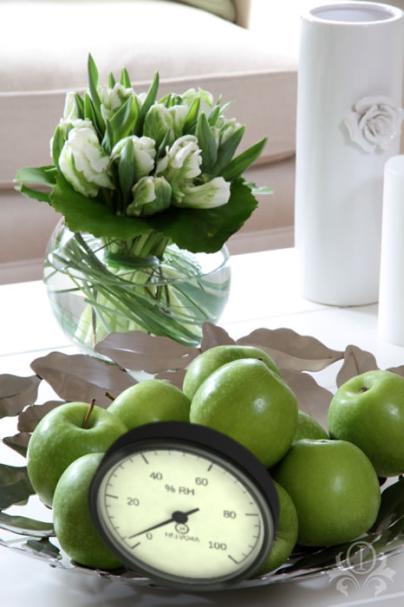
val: 4
